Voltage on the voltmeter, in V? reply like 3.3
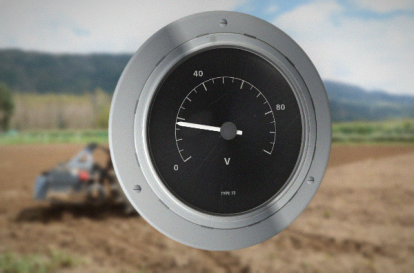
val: 17.5
